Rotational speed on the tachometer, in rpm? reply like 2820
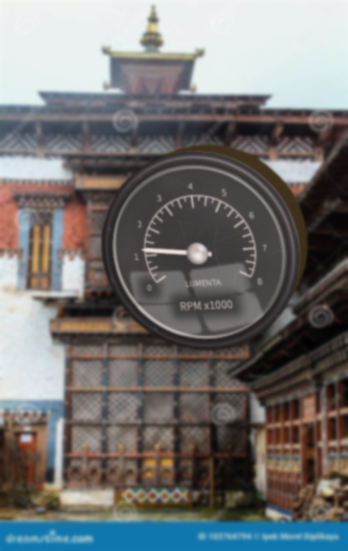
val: 1250
